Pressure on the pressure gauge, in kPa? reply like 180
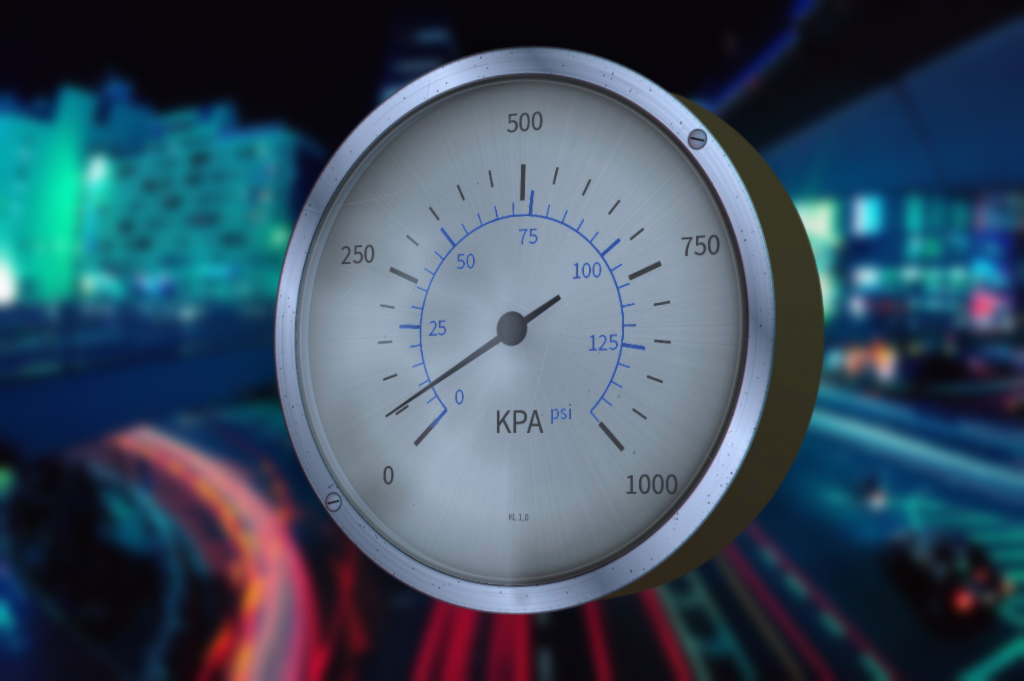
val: 50
